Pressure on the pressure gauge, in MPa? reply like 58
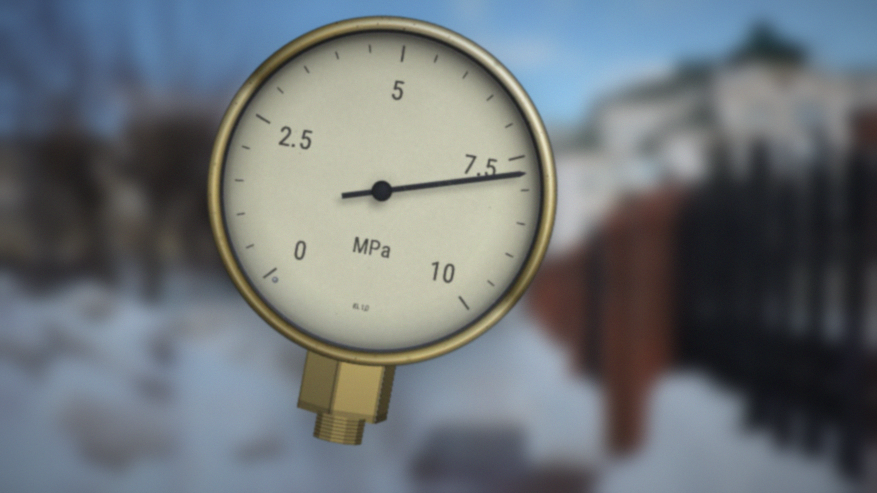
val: 7.75
